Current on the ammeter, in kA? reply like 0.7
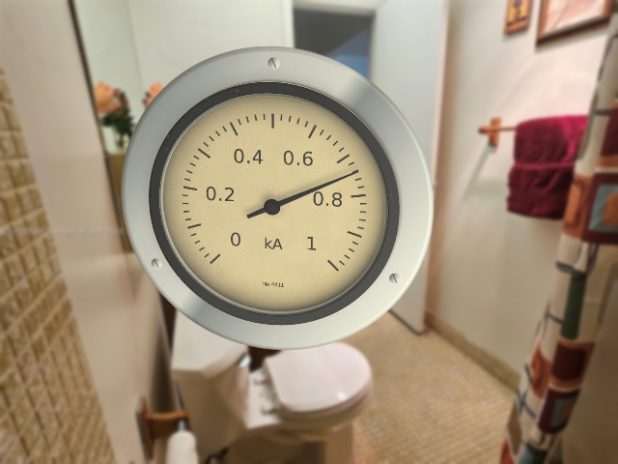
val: 0.74
